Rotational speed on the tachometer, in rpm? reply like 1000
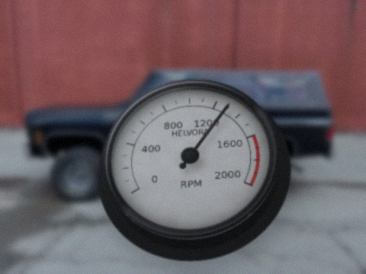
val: 1300
